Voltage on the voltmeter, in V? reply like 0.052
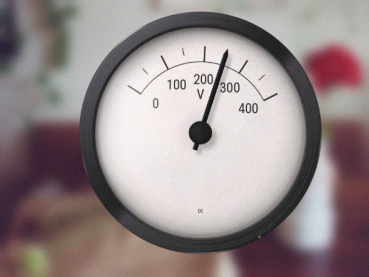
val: 250
